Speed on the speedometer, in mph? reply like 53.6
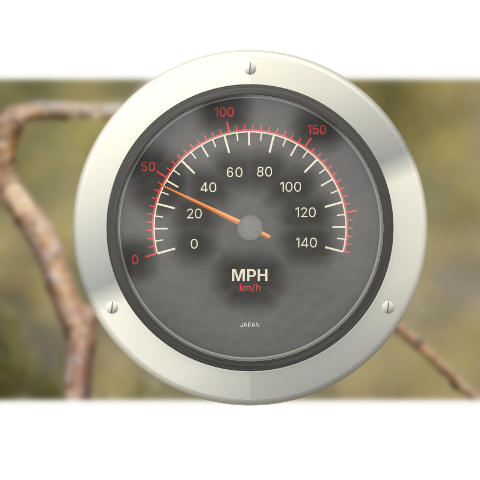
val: 27.5
